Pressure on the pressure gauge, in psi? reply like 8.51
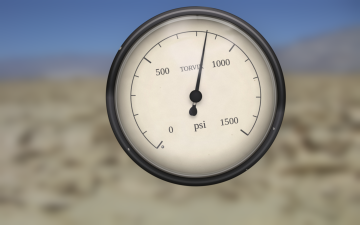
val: 850
